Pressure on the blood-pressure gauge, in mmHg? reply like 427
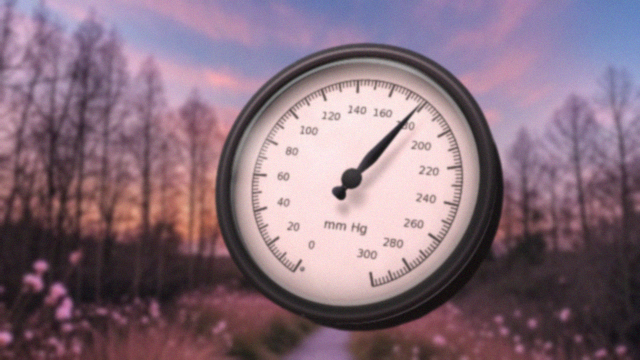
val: 180
